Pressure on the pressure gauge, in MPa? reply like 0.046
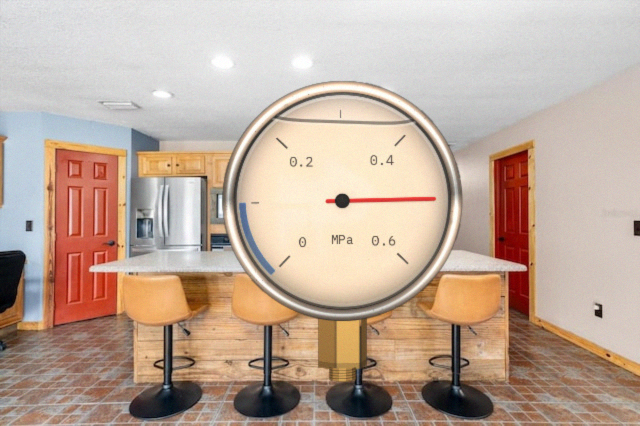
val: 0.5
